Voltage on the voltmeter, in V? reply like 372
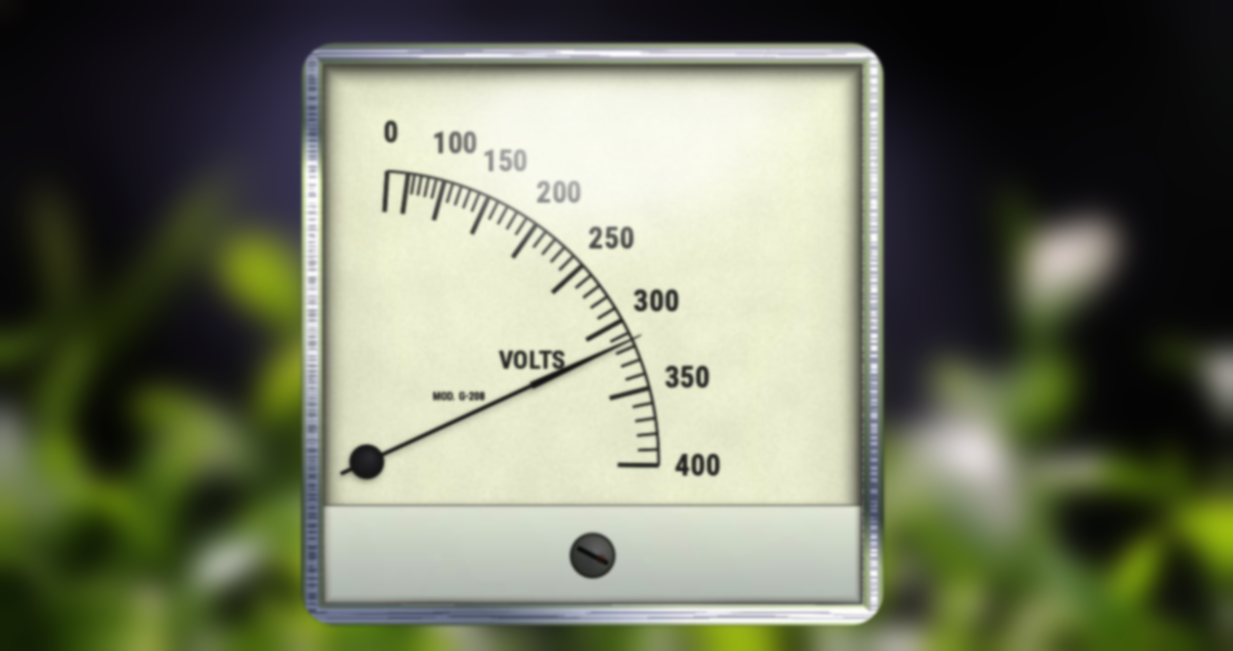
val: 315
